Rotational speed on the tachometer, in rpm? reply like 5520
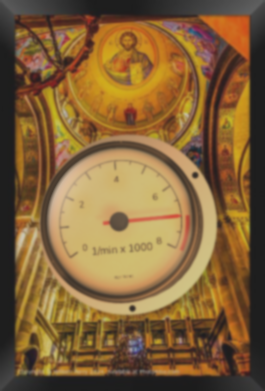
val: 7000
